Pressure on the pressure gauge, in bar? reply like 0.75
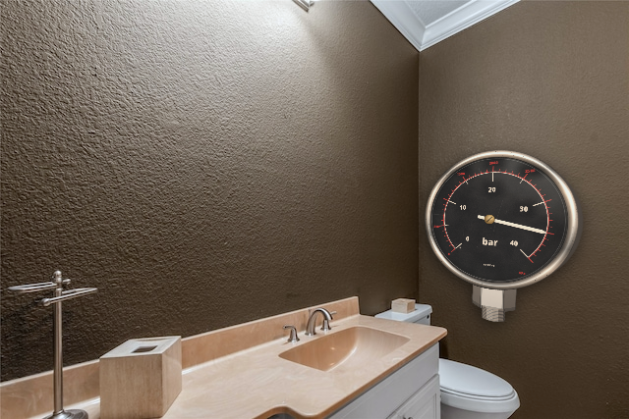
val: 35
